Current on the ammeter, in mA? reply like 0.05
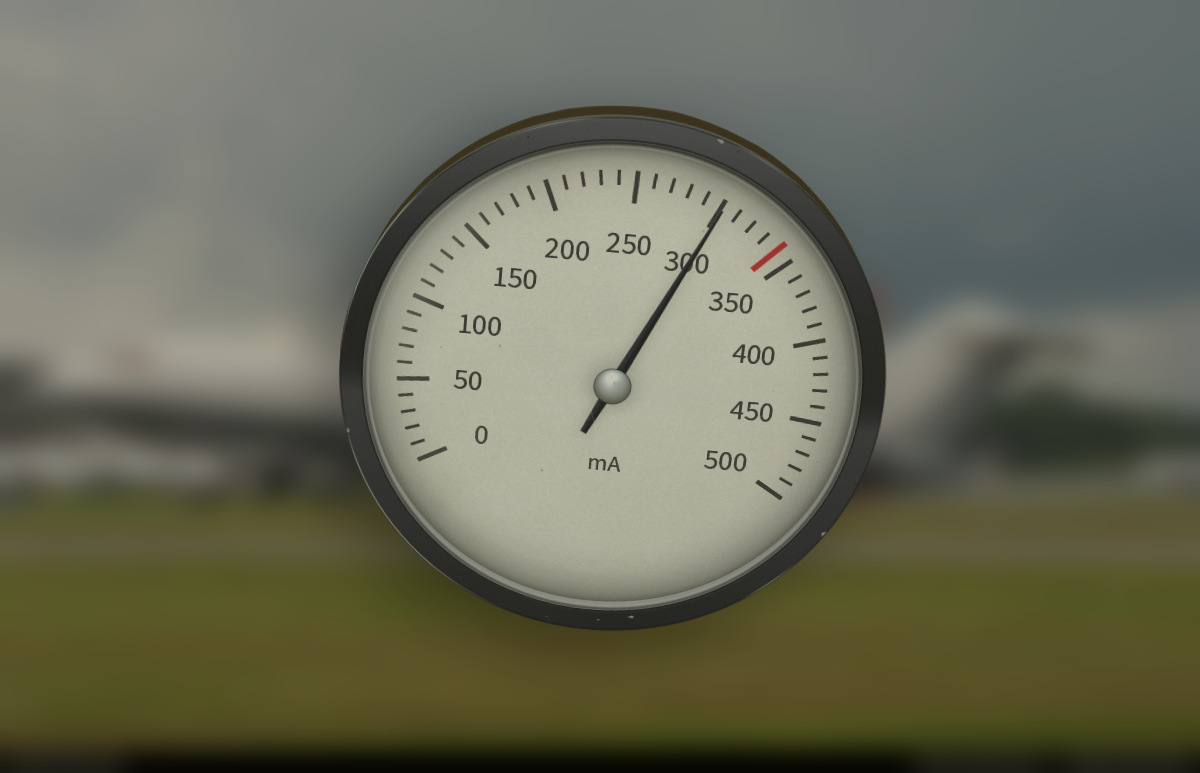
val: 300
